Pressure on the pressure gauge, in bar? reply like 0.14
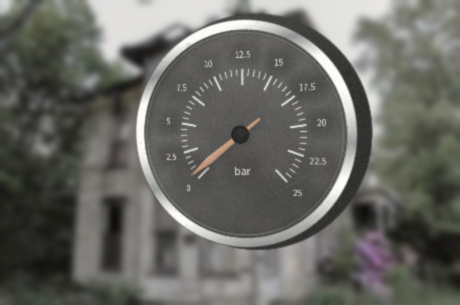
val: 0.5
